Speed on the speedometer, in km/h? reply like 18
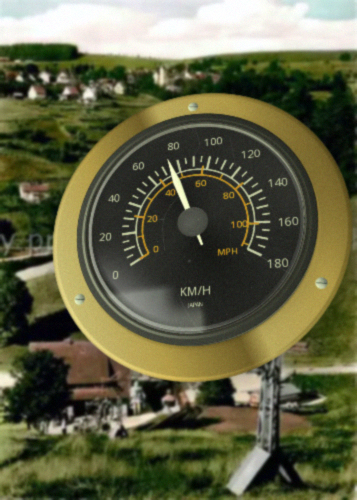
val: 75
